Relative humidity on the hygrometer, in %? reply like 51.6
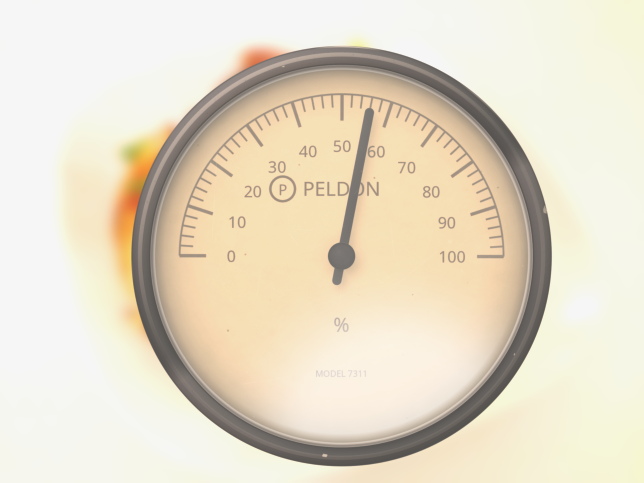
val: 56
